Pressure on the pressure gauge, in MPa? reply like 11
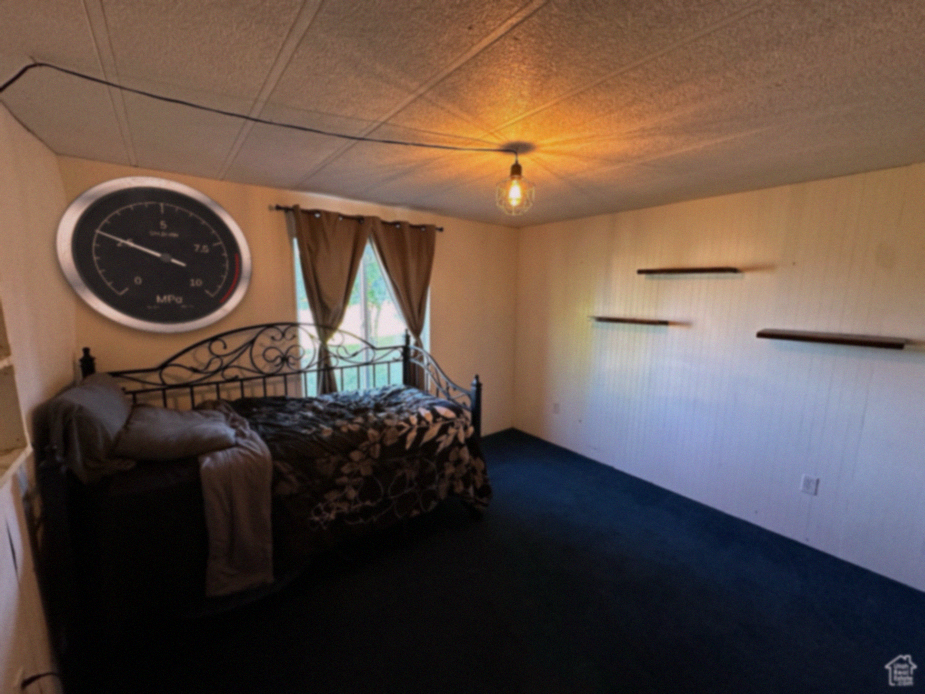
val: 2.5
